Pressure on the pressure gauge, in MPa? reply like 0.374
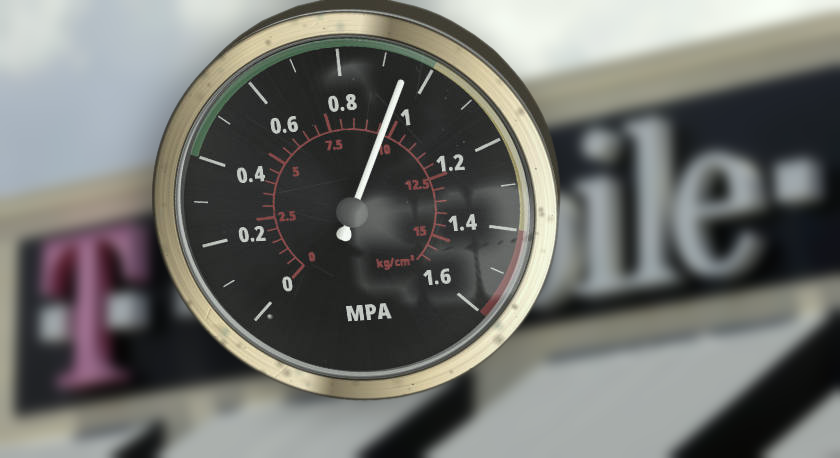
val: 0.95
